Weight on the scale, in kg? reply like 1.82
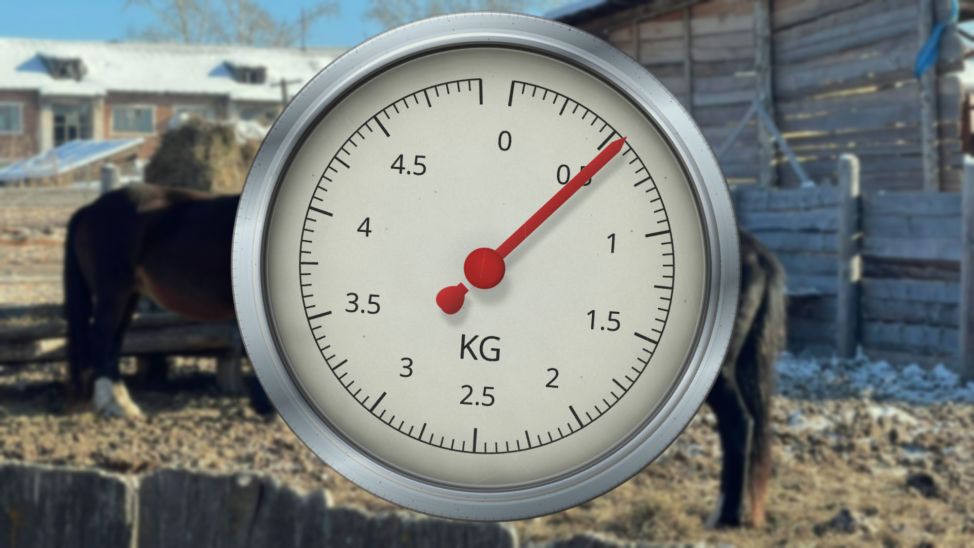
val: 0.55
